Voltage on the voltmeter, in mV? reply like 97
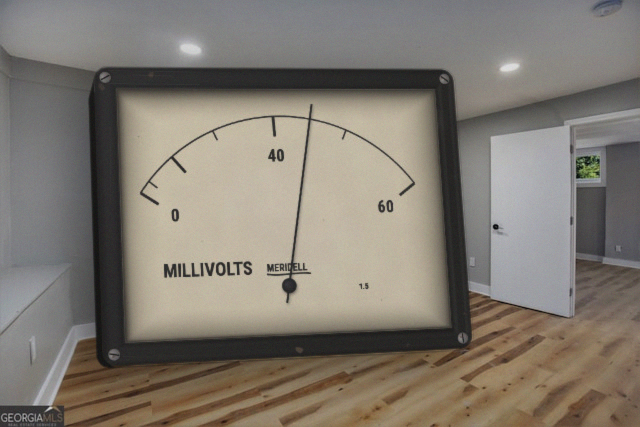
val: 45
